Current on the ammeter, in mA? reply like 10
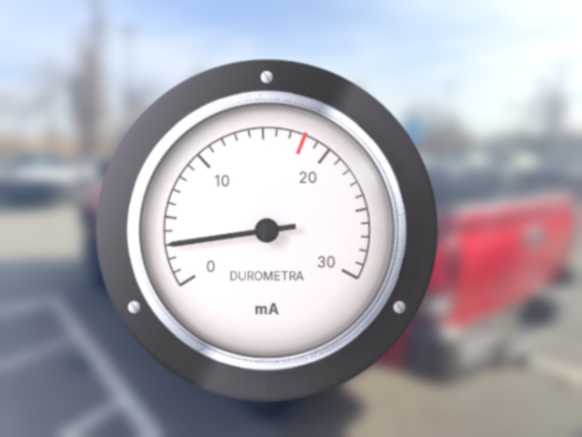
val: 3
